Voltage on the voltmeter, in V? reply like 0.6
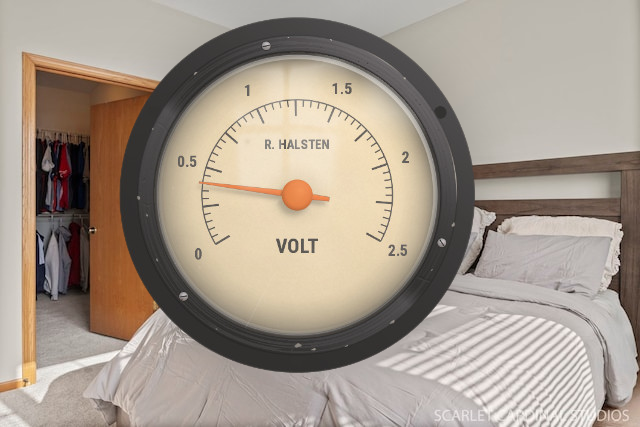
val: 0.4
